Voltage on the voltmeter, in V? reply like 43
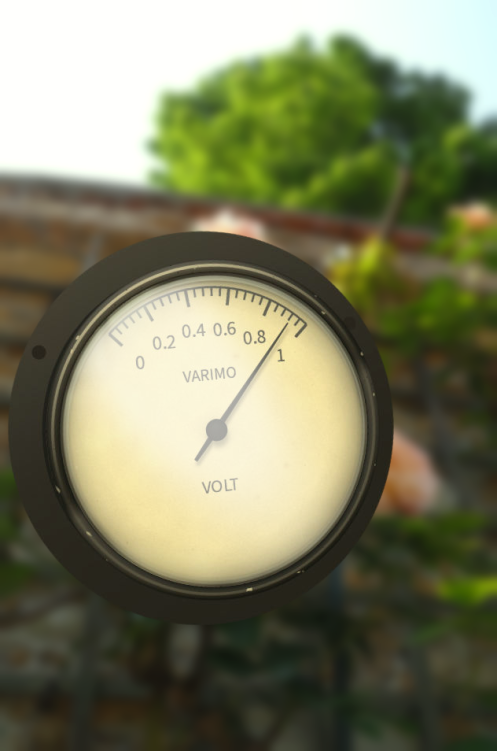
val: 0.92
